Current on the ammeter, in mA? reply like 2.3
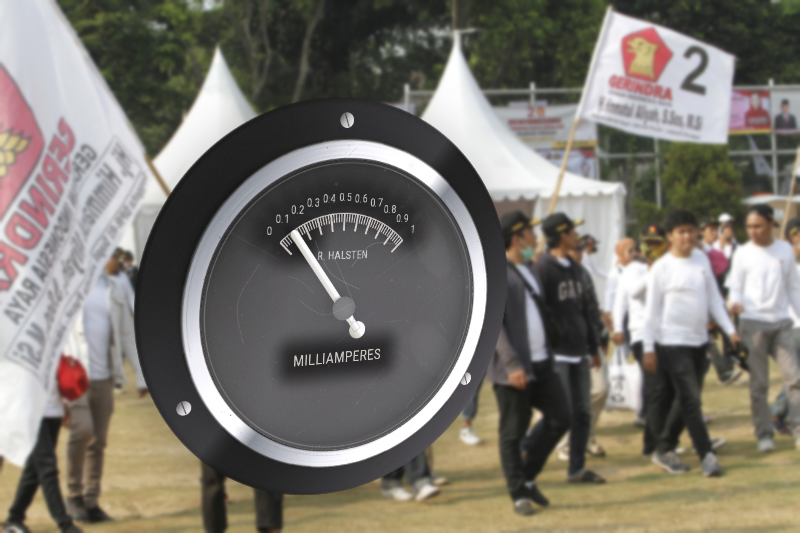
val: 0.1
